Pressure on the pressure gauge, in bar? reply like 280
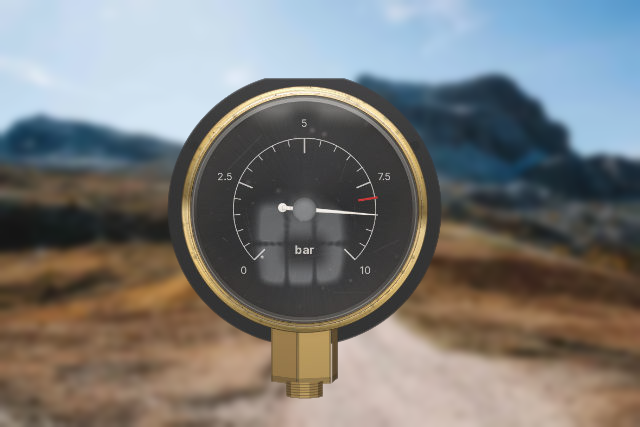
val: 8.5
